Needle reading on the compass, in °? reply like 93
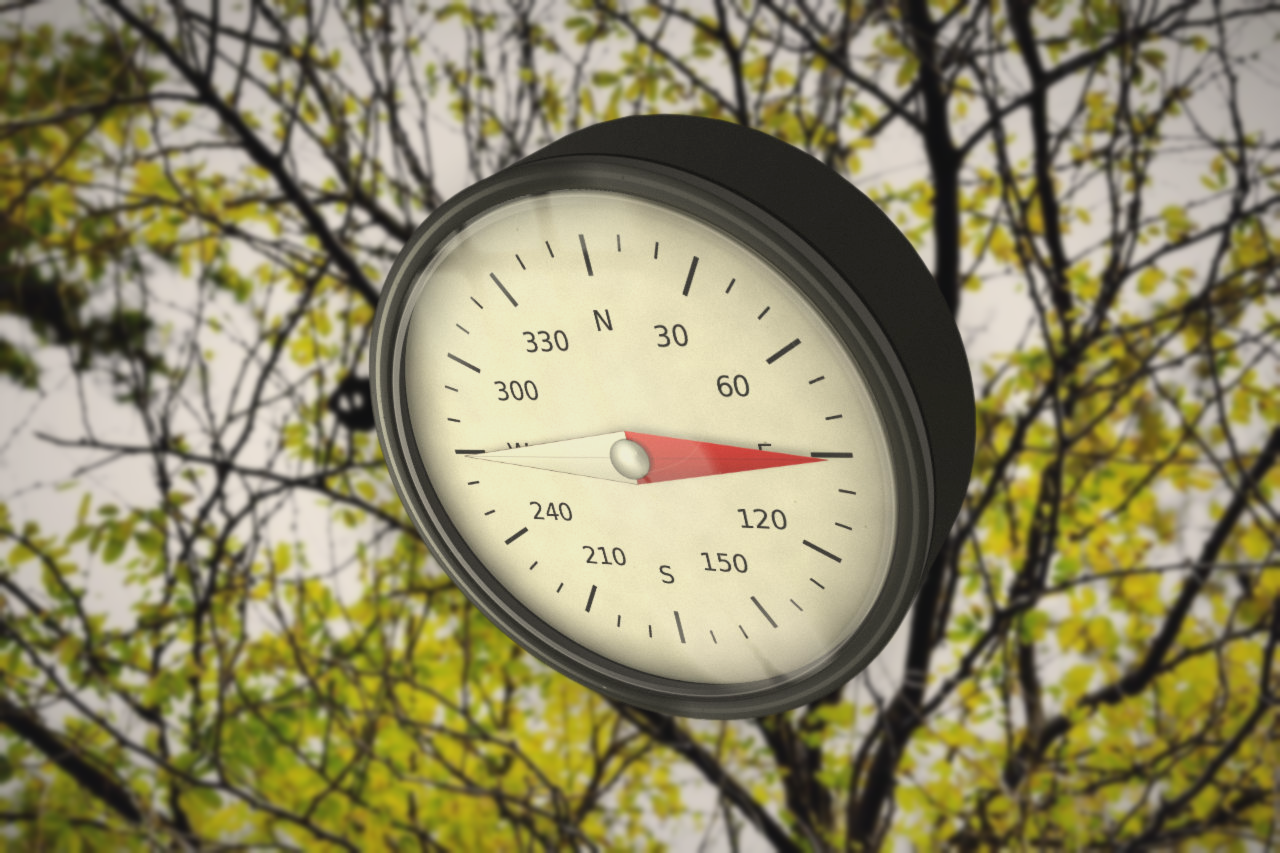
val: 90
